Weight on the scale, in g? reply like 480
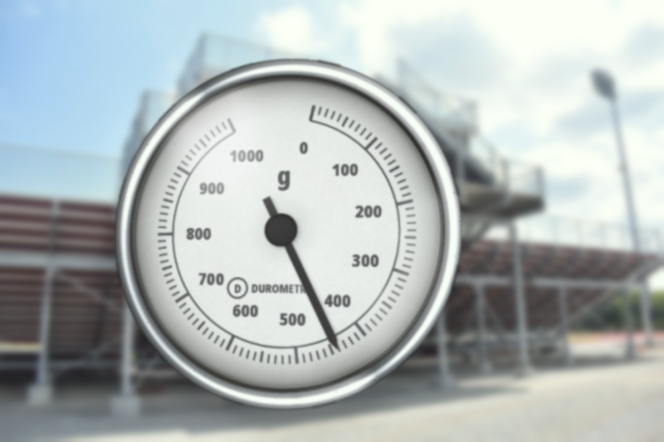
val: 440
